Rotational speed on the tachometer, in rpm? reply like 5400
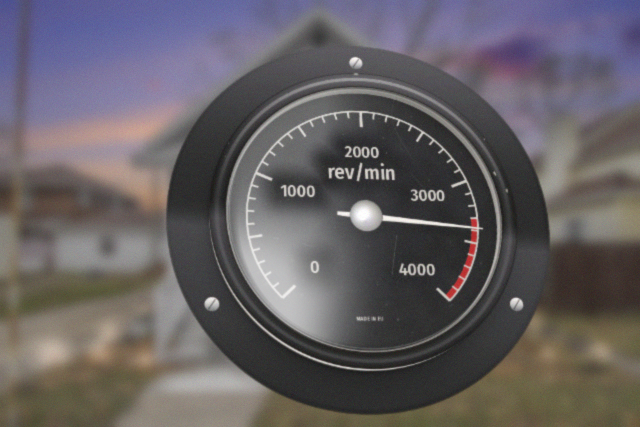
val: 3400
